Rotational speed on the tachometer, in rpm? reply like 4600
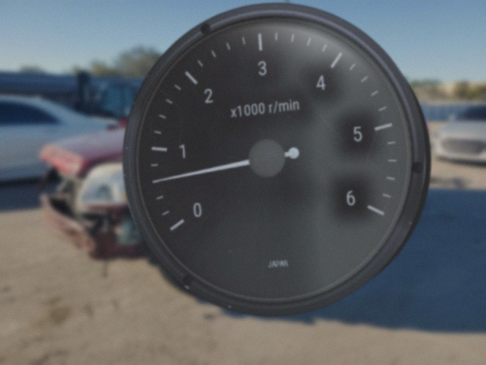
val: 600
